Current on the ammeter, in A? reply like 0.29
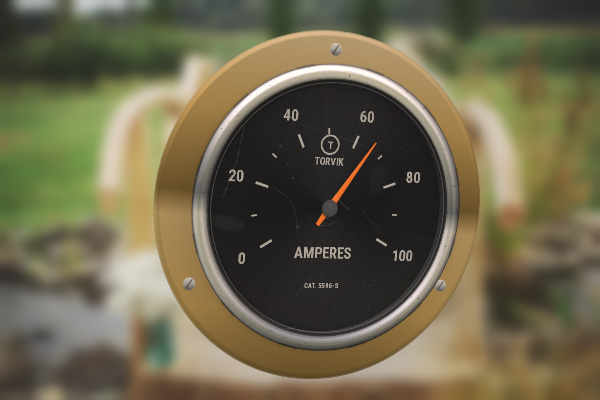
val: 65
